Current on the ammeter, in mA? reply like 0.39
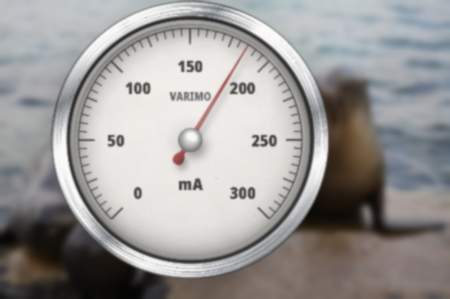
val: 185
